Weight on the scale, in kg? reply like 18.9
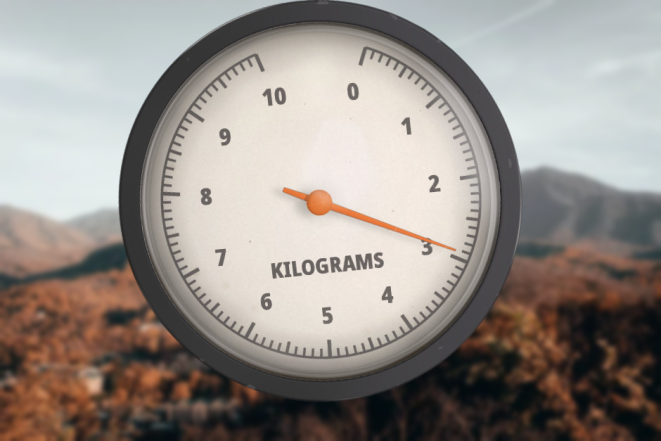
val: 2.9
